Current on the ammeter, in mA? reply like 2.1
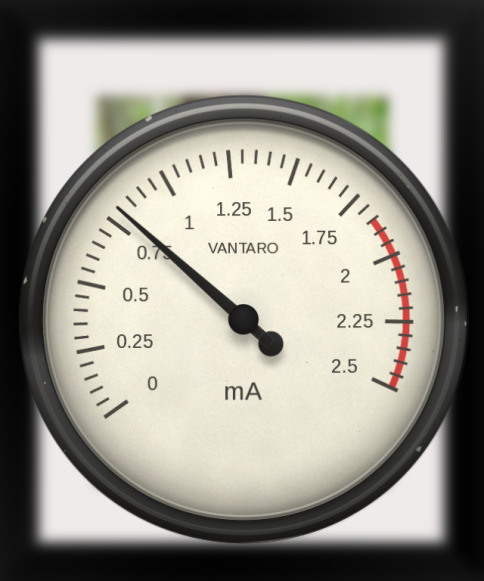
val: 0.8
